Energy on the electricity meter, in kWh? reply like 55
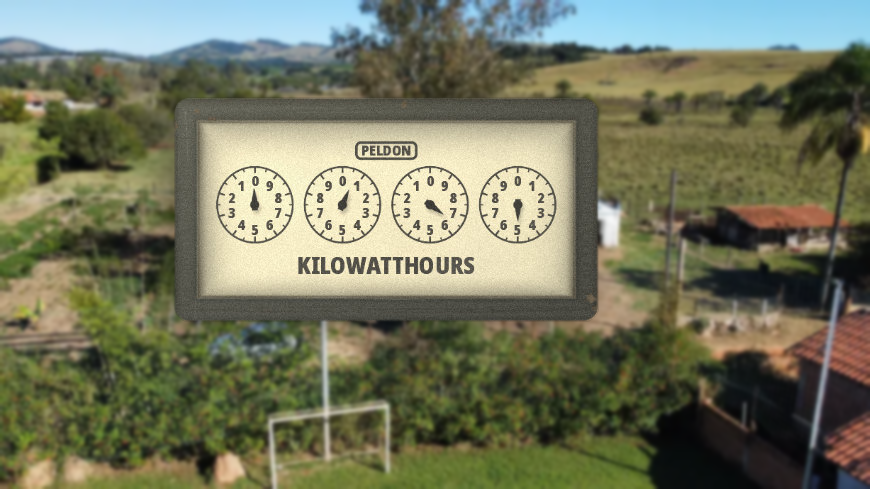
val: 65
